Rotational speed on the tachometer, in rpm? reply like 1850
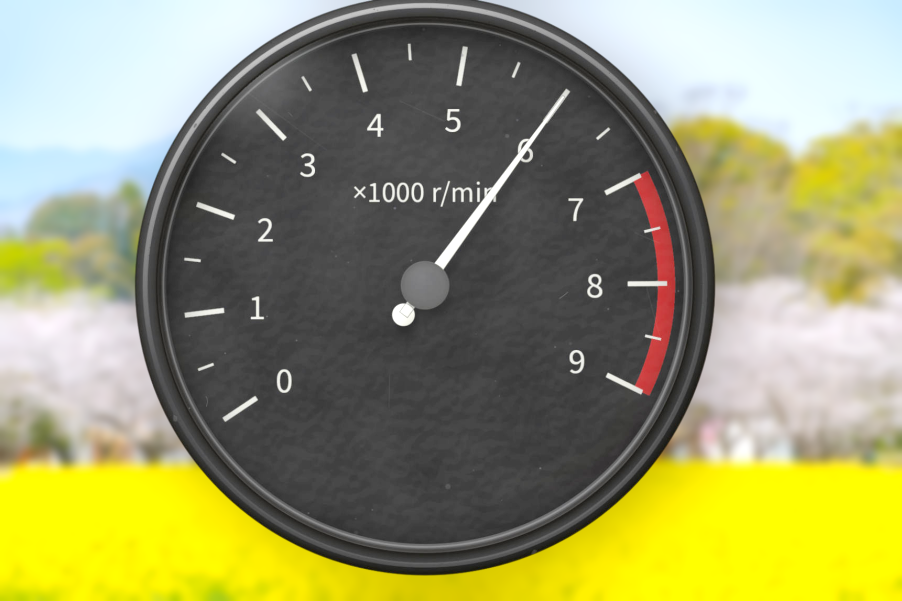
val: 6000
